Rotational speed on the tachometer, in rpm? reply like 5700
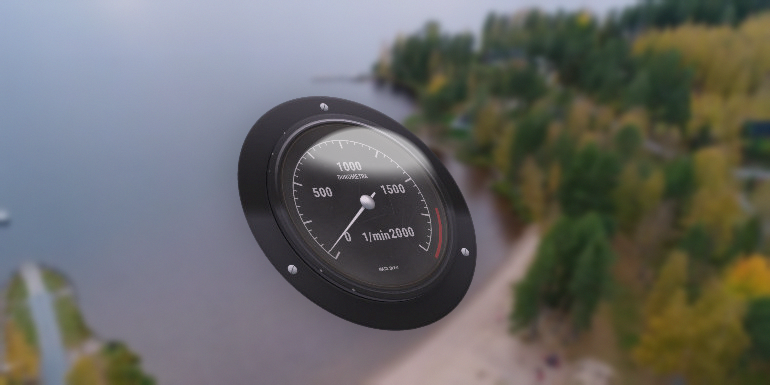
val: 50
